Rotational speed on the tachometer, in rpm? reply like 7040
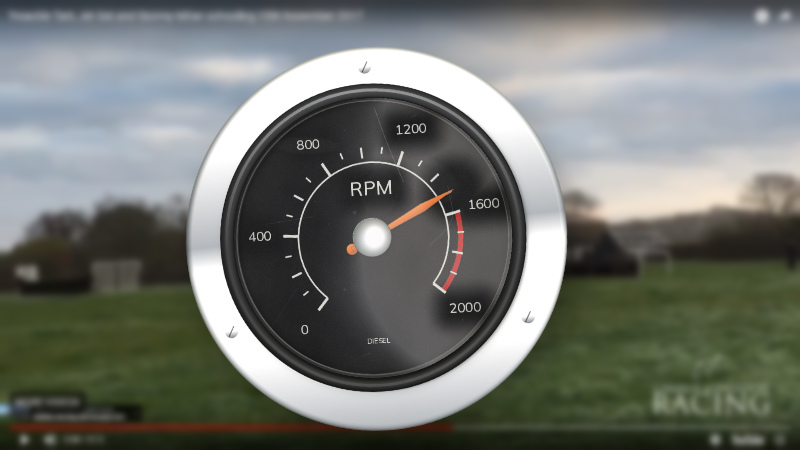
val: 1500
